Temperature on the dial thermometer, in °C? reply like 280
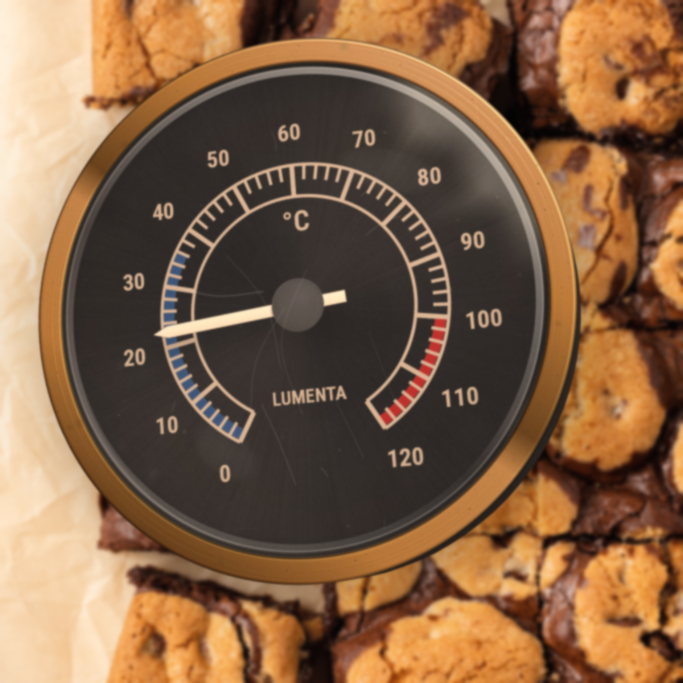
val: 22
